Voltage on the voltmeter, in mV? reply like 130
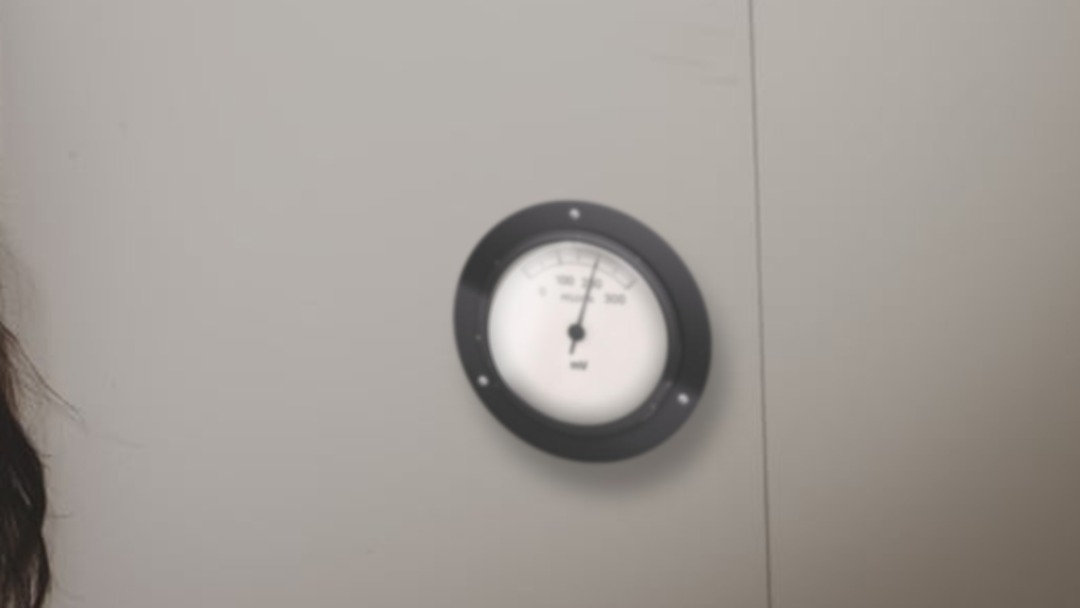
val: 200
